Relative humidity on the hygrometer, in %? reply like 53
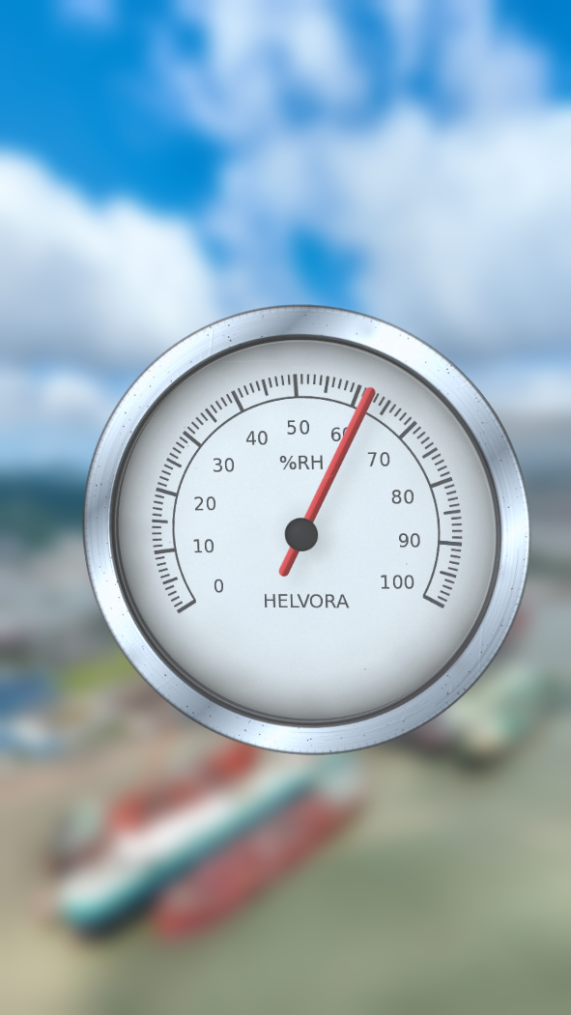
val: 62
